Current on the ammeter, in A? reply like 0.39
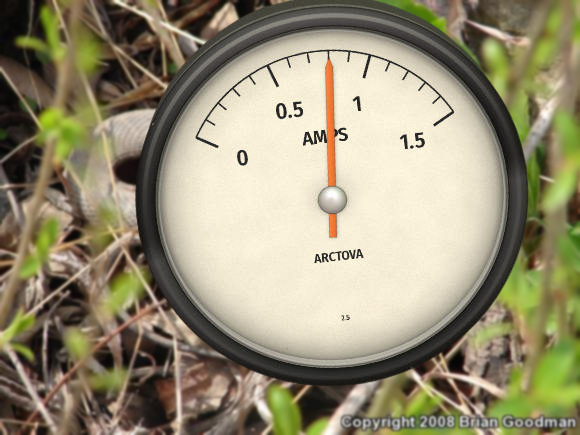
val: 0.8
